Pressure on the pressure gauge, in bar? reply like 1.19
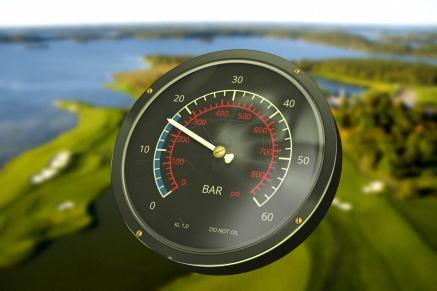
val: 16
